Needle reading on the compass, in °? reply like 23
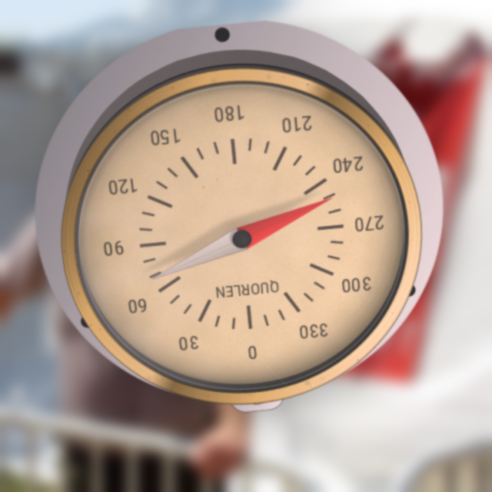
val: 250
